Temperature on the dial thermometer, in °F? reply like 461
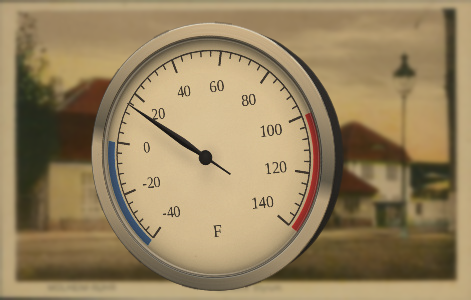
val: 16
